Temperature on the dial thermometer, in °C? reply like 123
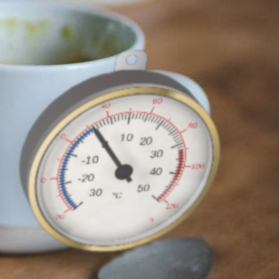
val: 0
